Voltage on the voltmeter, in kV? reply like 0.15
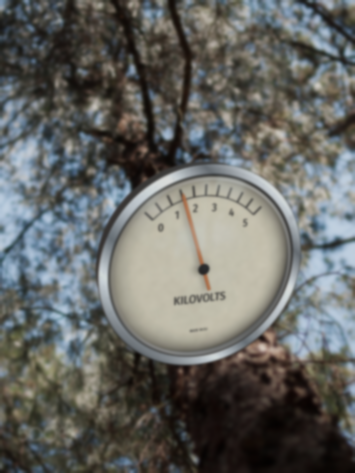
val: 1.5
